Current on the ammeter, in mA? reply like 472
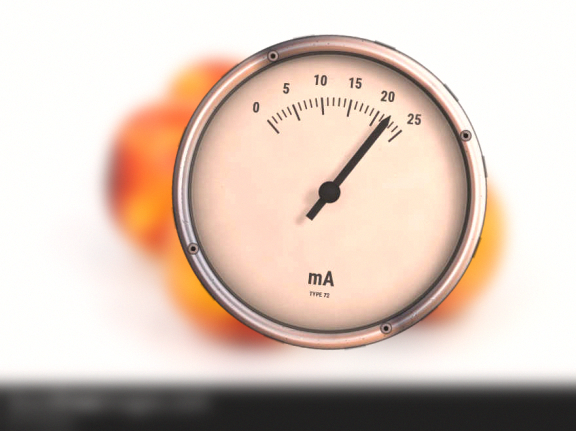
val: 22
